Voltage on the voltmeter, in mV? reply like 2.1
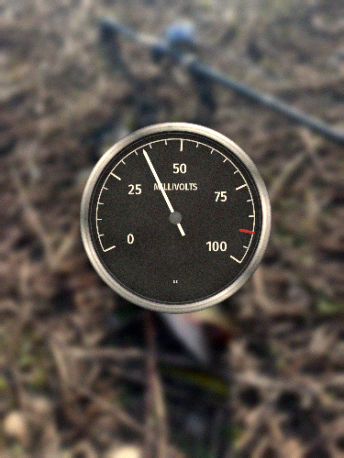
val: 37.5
